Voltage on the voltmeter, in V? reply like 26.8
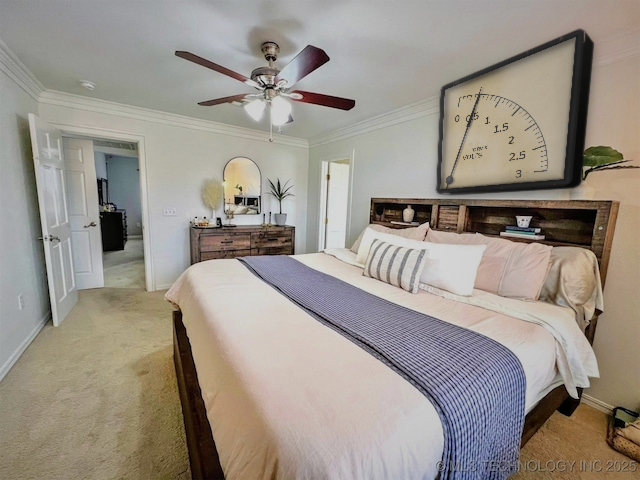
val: 0.5
